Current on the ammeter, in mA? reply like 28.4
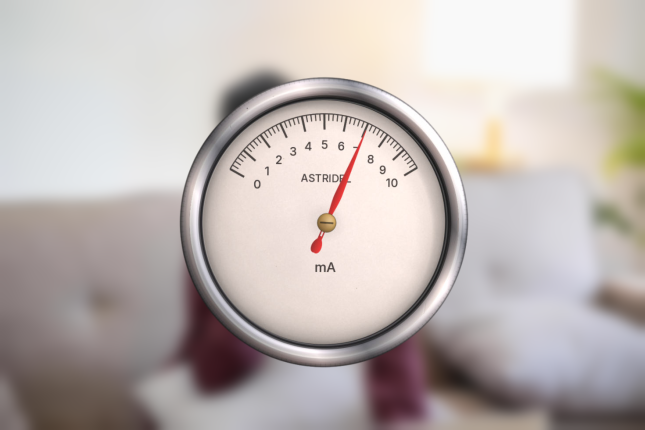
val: 7
